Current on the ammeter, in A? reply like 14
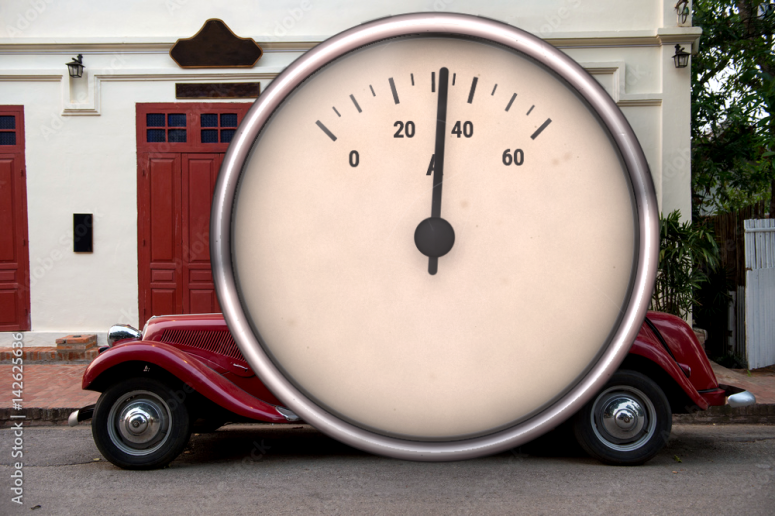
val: 32.5
